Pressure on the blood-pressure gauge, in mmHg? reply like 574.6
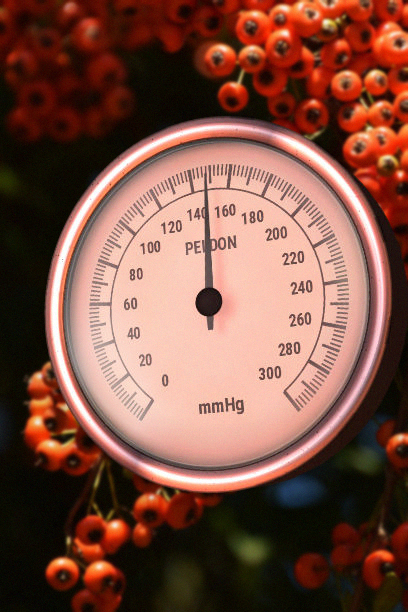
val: 150
